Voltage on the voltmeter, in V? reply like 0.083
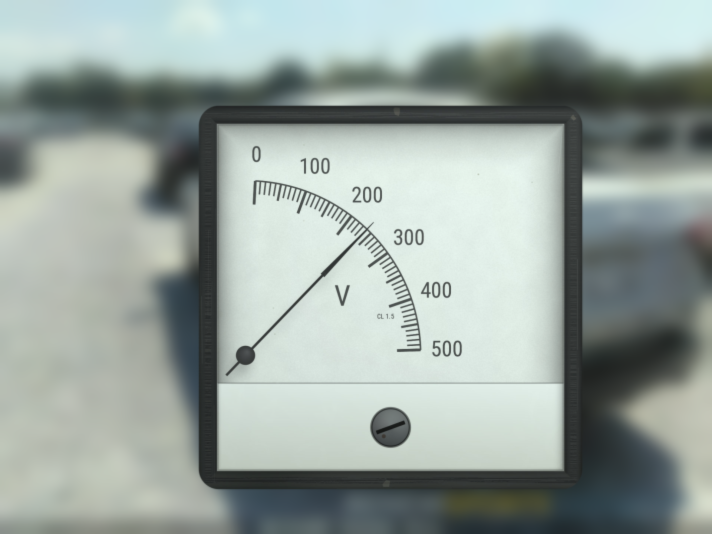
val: 240
